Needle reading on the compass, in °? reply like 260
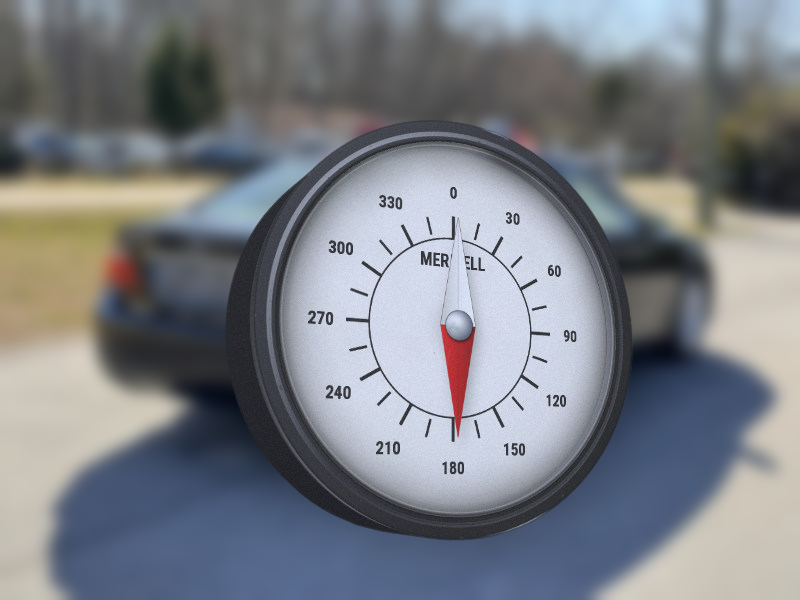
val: 180
